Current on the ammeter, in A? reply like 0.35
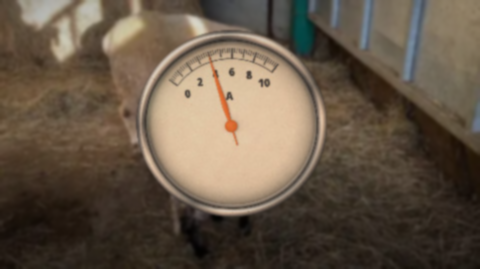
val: 4
